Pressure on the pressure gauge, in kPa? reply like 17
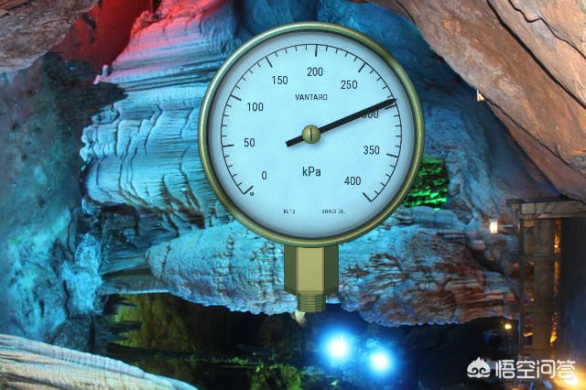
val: 295
